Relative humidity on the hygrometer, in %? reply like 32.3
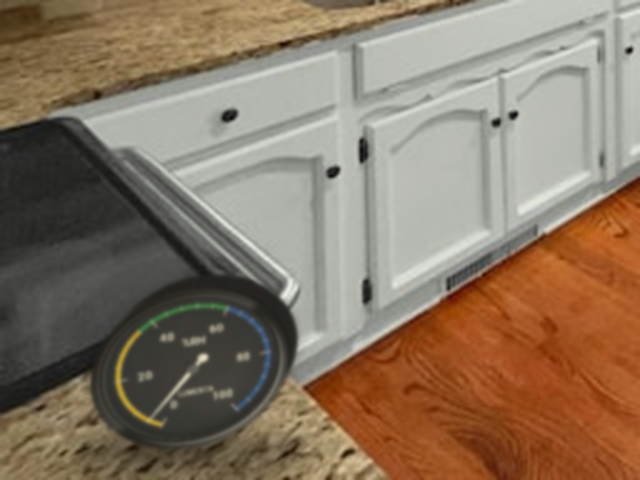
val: 4
